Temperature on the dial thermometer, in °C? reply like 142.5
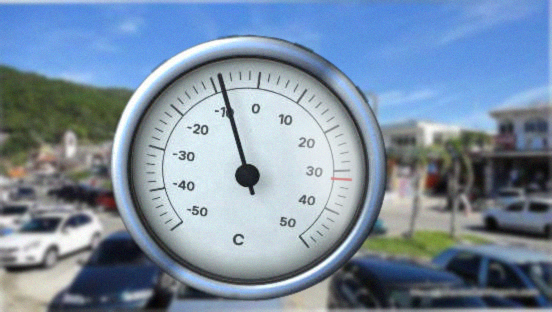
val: -8
